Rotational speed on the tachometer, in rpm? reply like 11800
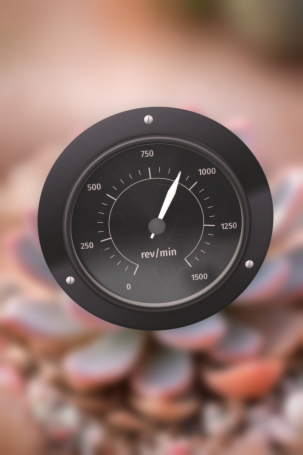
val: 900
